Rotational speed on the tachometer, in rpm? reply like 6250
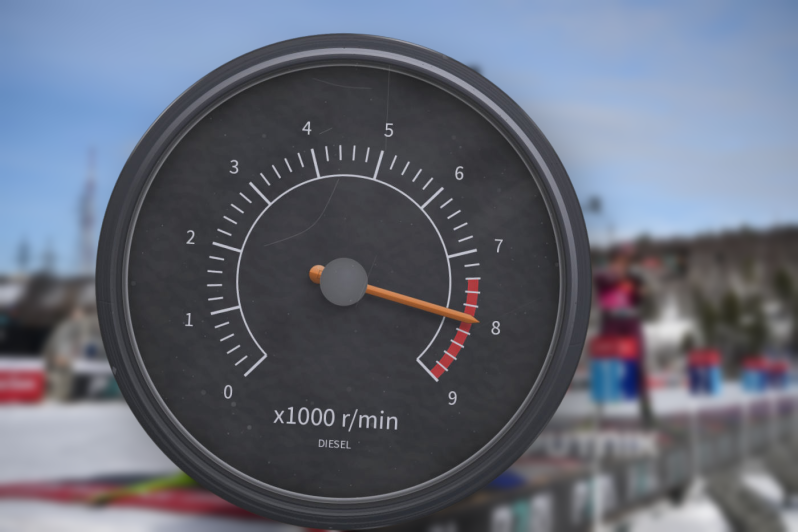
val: 8000
